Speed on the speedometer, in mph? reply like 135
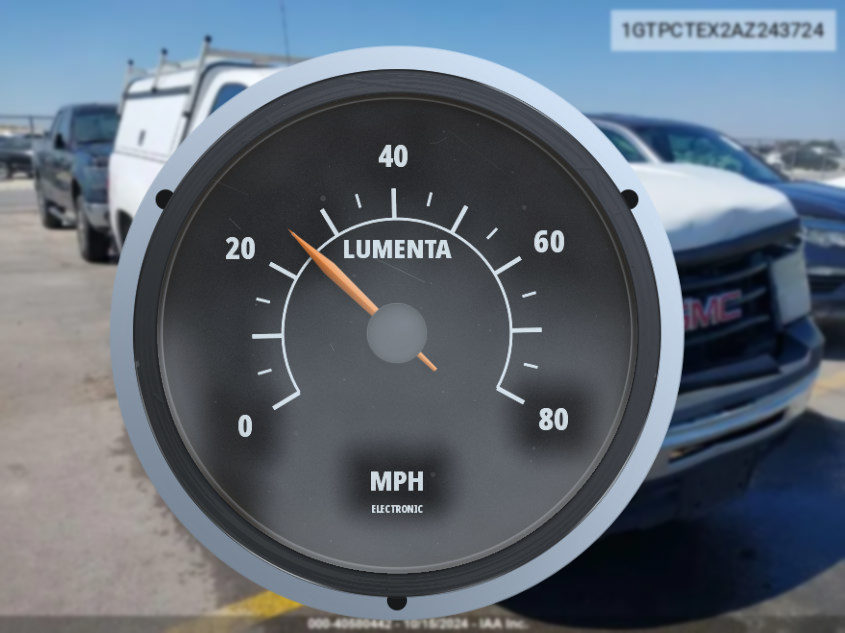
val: 25
